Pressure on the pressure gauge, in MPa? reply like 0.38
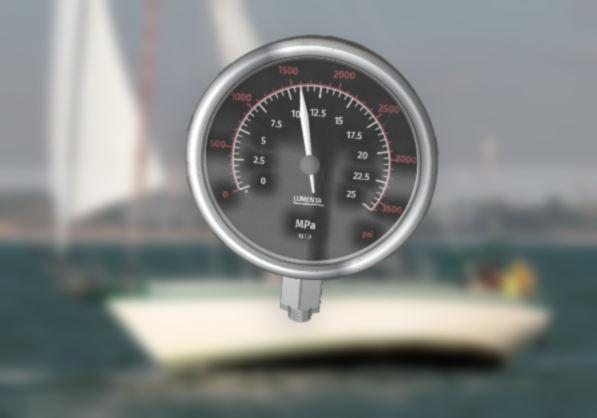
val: 11
